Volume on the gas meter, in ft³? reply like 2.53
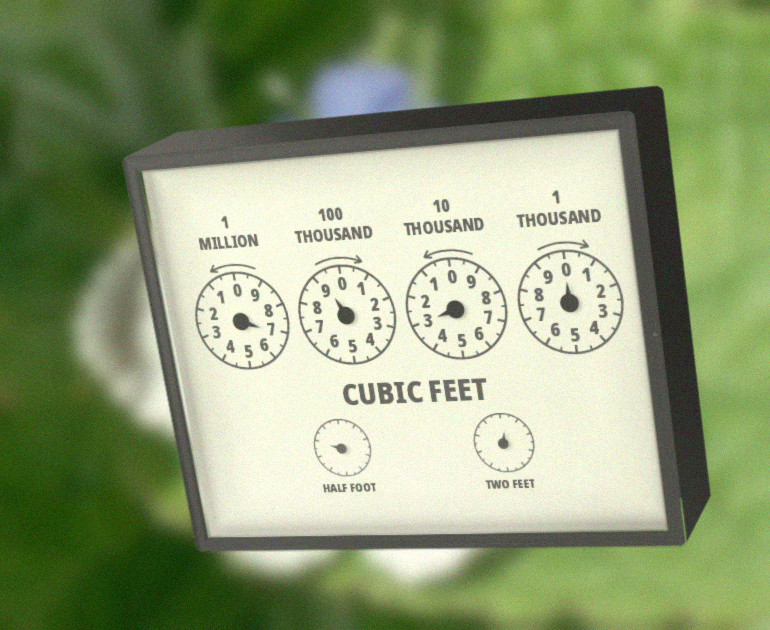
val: 693000
